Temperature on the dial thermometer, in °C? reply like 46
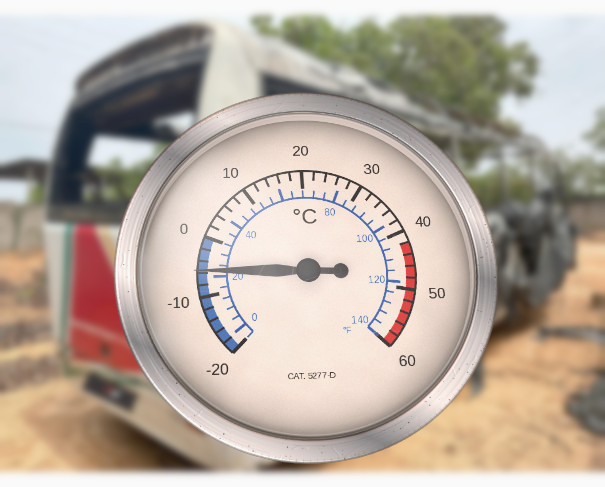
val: -6
